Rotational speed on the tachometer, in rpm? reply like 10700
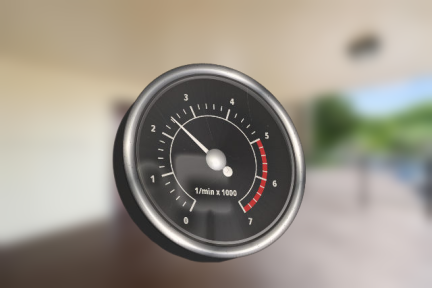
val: 2400
